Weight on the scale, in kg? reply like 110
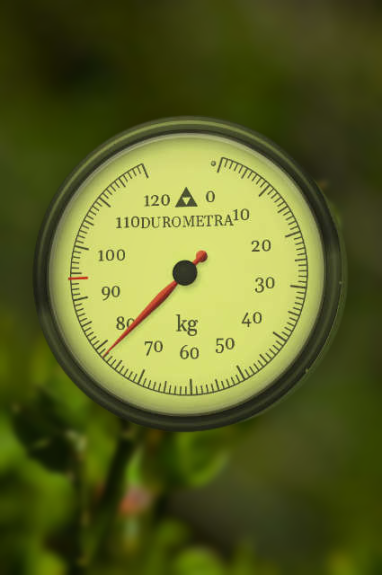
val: 78
